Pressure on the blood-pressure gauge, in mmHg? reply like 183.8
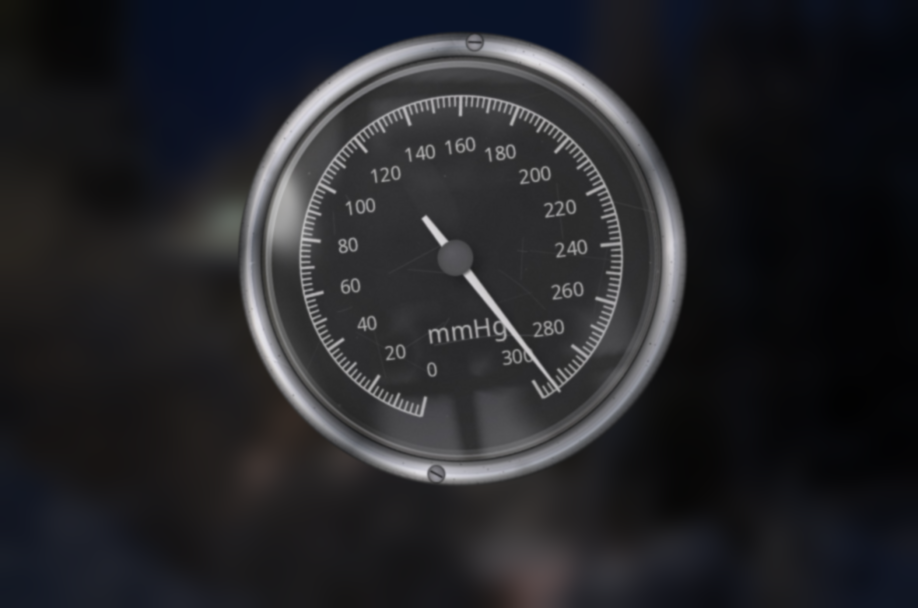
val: 294
